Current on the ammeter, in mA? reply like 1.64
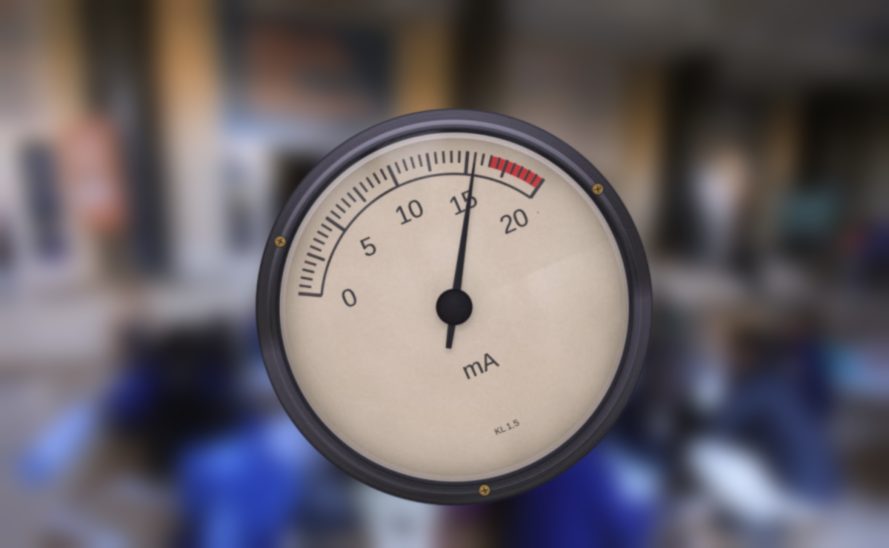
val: 15.5
